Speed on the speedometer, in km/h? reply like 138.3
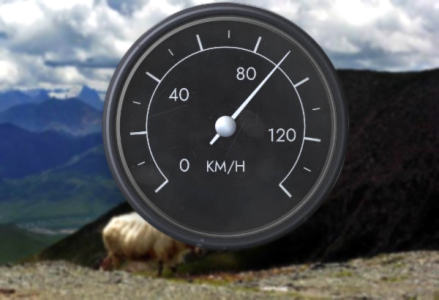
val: 90
